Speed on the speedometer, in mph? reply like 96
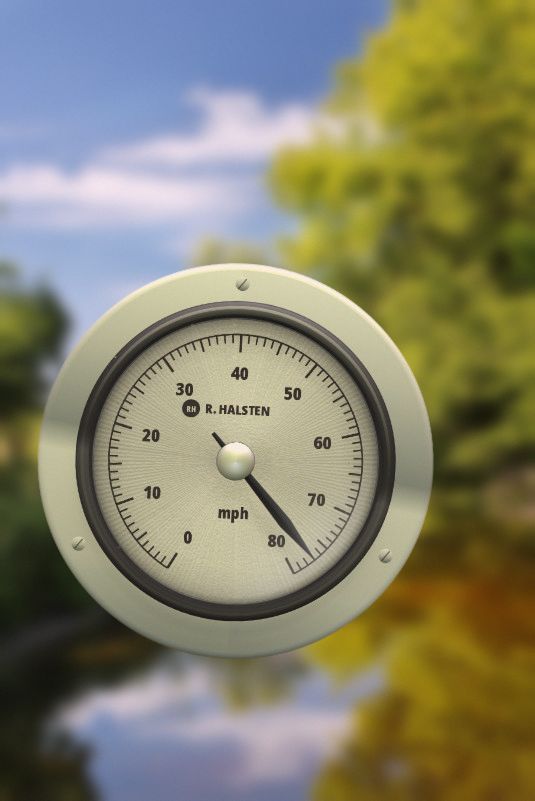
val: 77
